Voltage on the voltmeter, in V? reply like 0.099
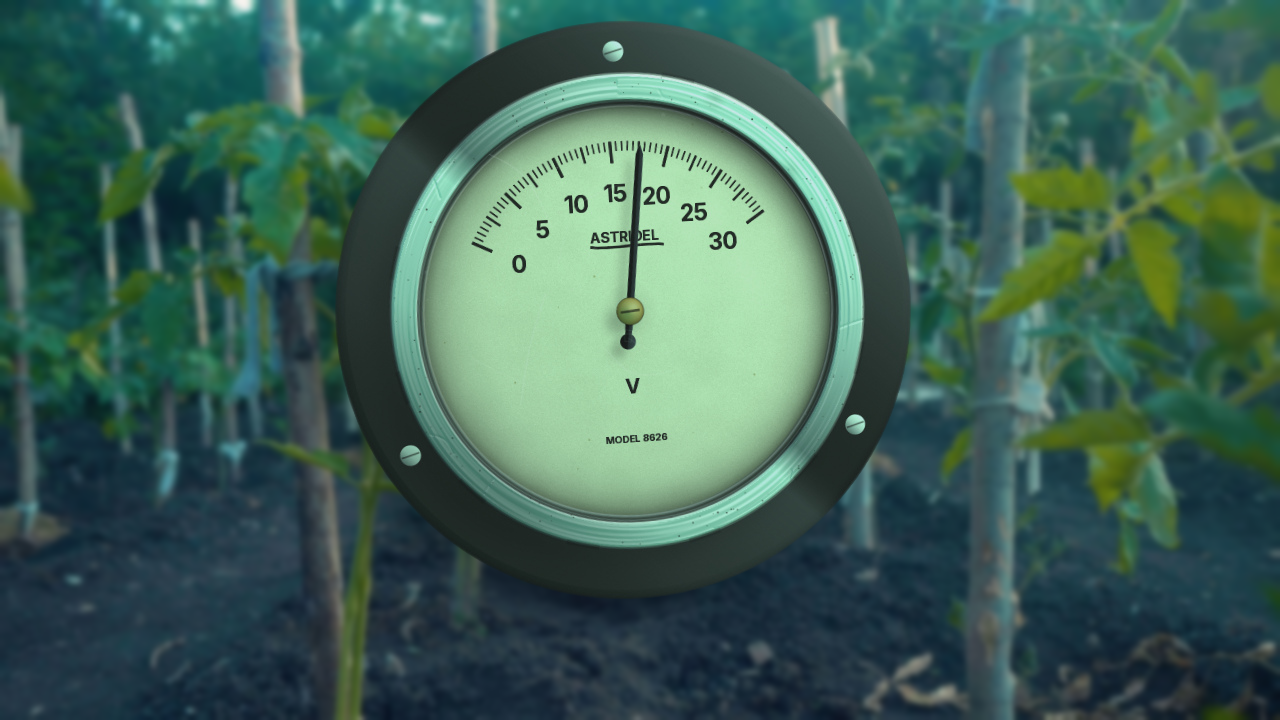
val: 17.5
